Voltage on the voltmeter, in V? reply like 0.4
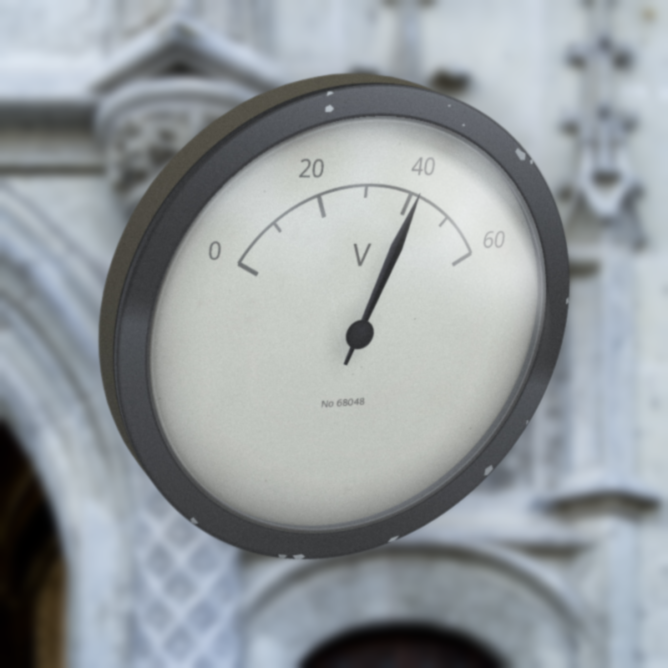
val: 40
